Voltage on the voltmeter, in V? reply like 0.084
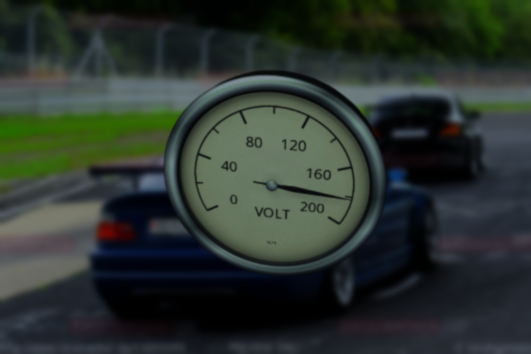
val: 180
